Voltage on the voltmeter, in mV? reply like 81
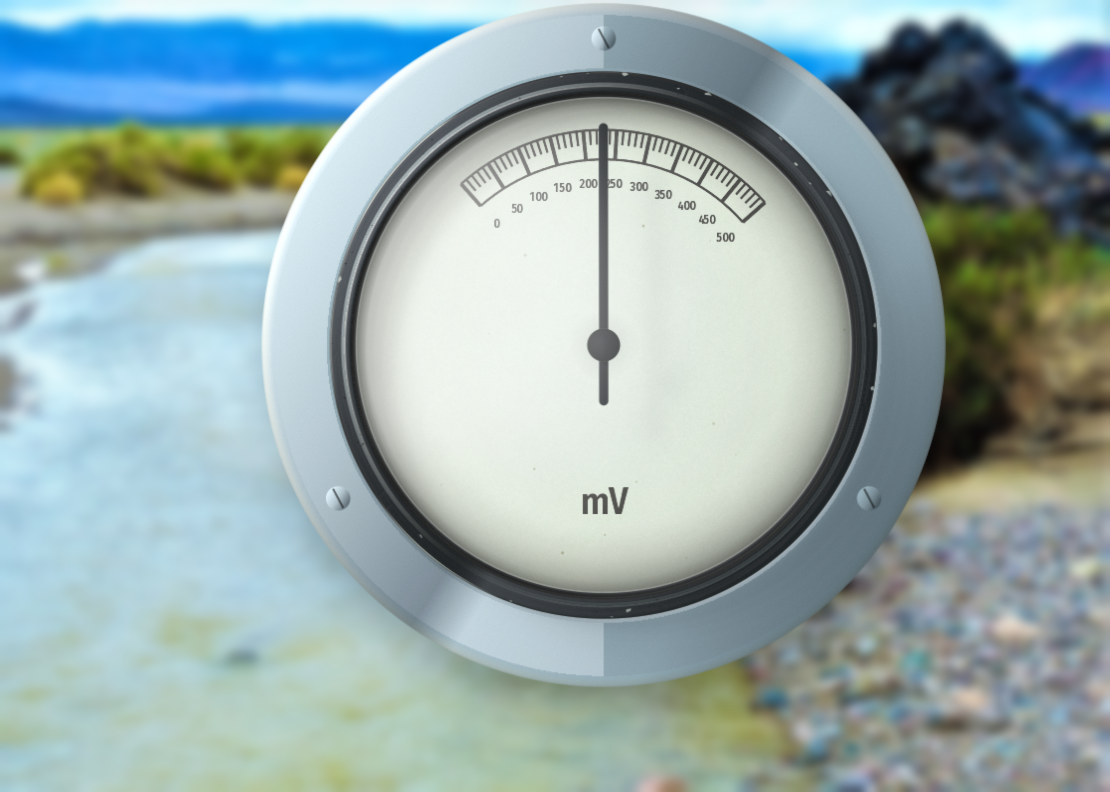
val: 230
